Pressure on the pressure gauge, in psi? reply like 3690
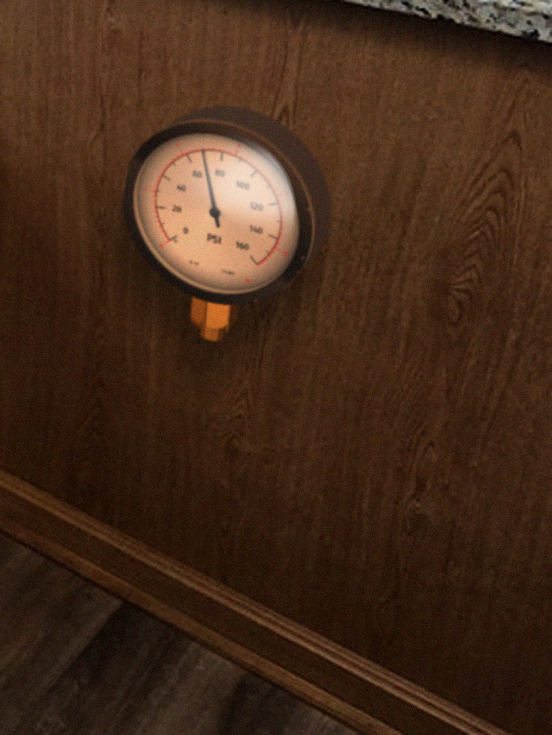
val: 70
